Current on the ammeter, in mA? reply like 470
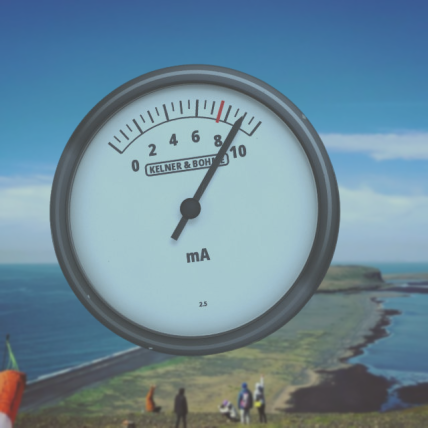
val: 9
